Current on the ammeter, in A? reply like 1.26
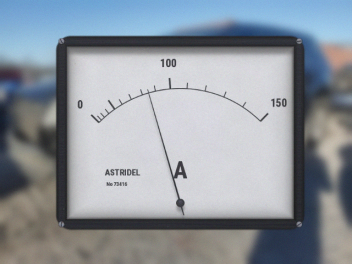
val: 85
